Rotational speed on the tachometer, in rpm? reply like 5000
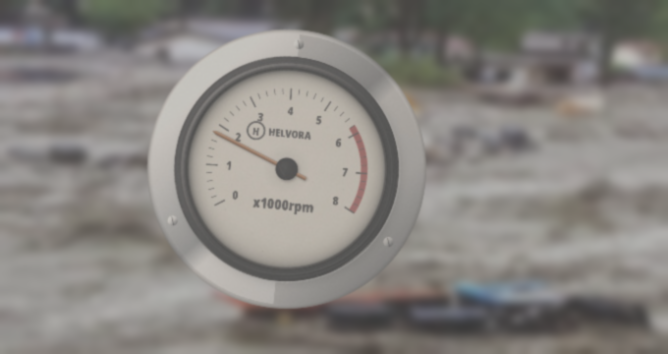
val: 1800
